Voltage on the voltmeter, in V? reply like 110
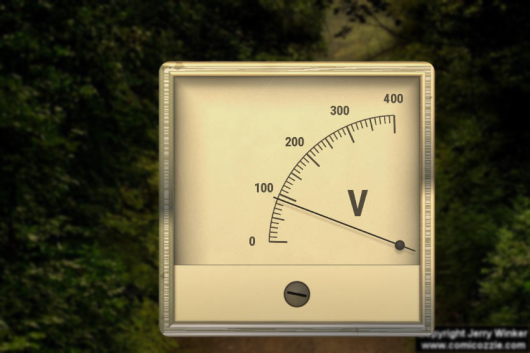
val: 90
